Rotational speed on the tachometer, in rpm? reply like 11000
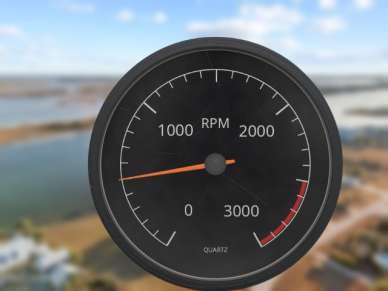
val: 500
